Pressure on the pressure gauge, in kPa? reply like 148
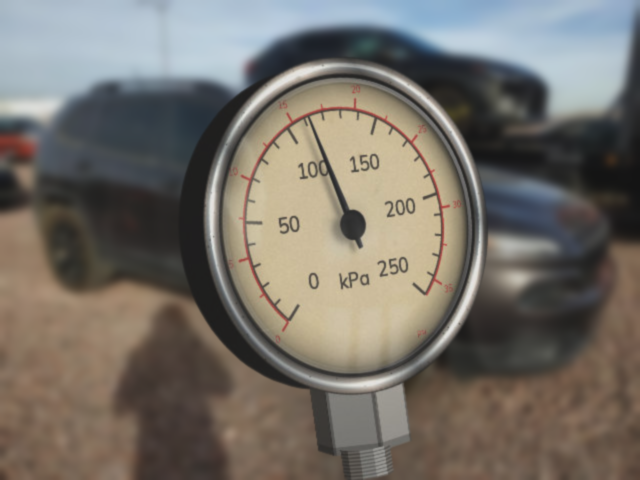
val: 110
